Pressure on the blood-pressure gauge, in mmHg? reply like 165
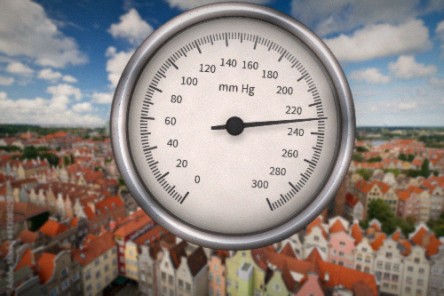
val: 230
